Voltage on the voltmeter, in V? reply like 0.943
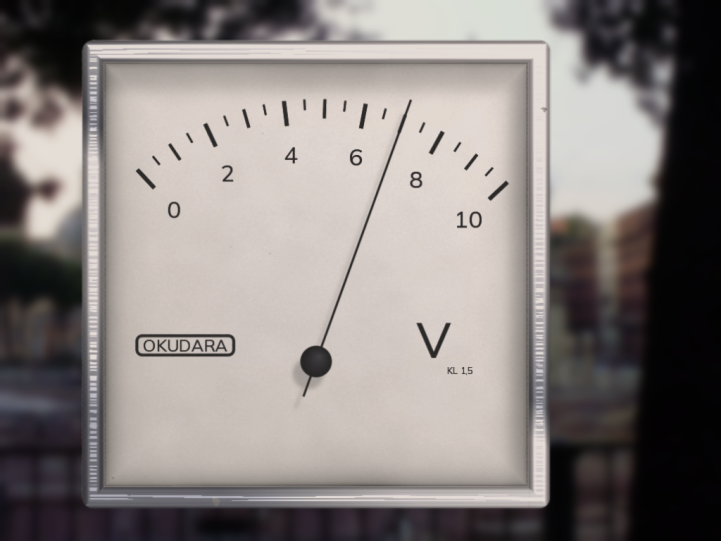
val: 7
